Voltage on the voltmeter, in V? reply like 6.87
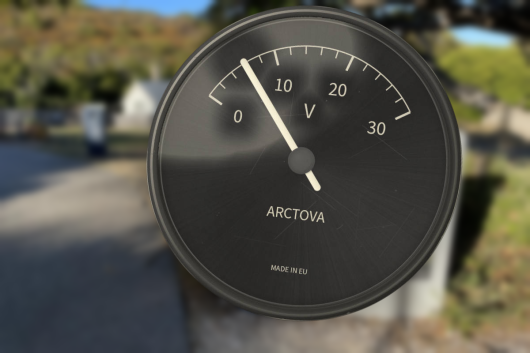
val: 6
